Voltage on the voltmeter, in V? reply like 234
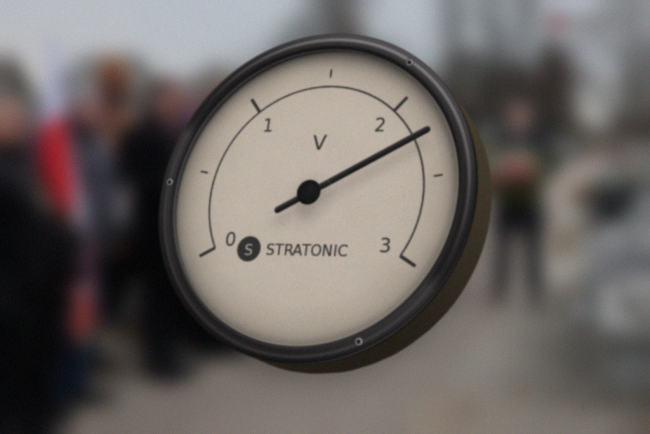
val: 2.25
